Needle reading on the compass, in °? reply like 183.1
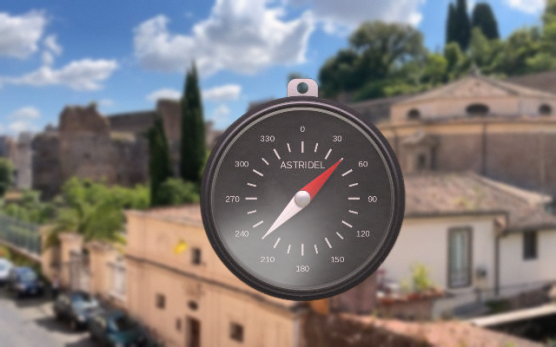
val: 45
